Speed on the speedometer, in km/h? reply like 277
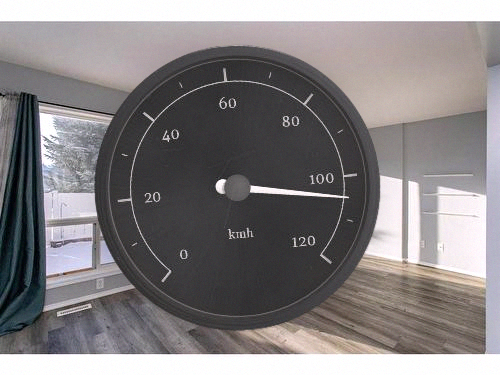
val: 105
